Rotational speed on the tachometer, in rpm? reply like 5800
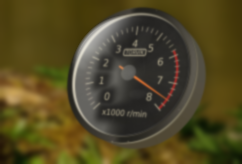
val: 7600
